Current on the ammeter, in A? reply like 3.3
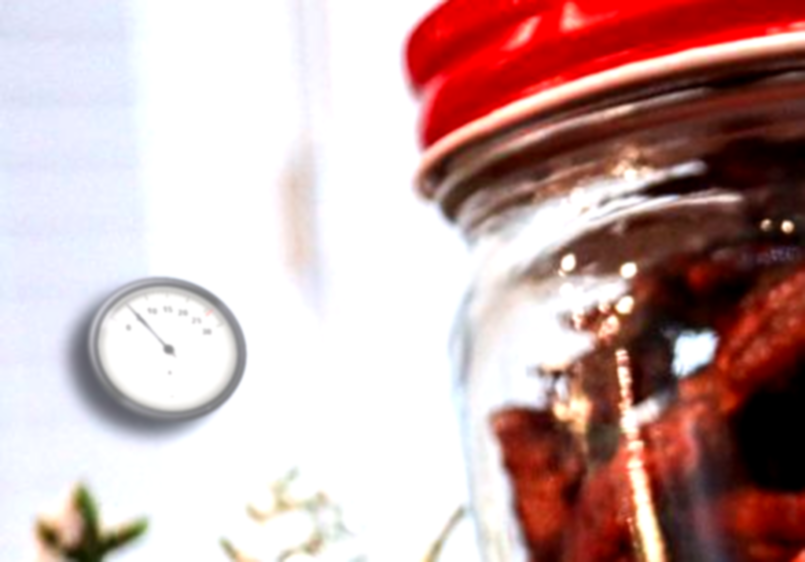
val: 5
